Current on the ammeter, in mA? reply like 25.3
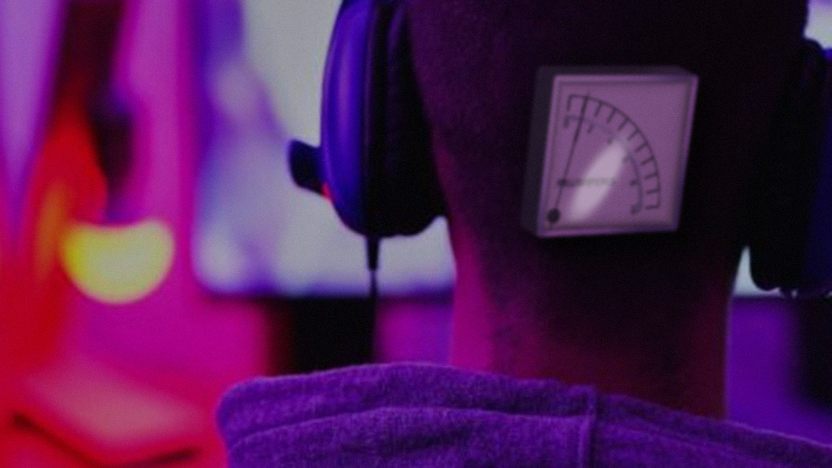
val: 1
